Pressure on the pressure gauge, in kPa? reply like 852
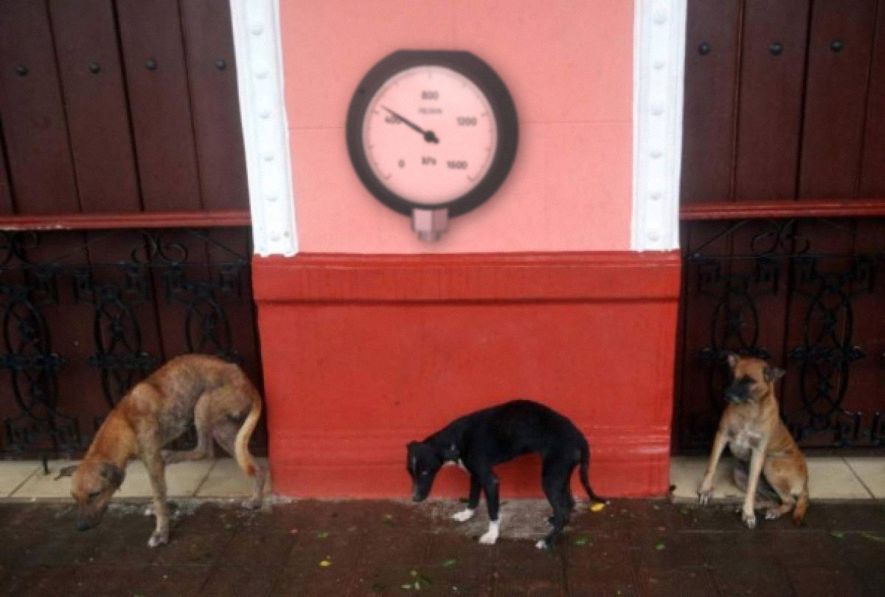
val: 450
